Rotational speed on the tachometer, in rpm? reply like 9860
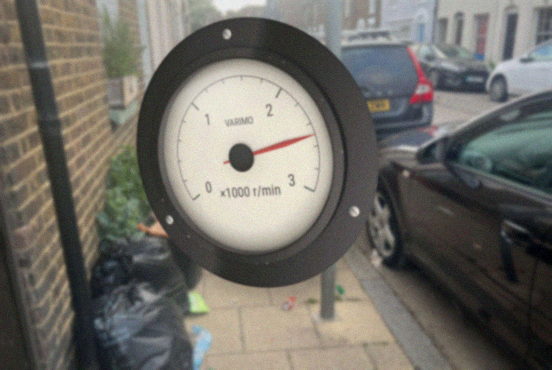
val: 2500
